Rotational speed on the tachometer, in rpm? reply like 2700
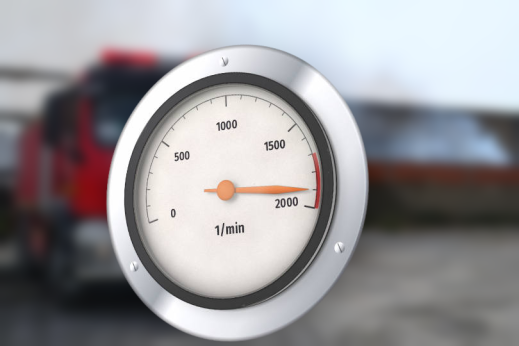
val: 1900
